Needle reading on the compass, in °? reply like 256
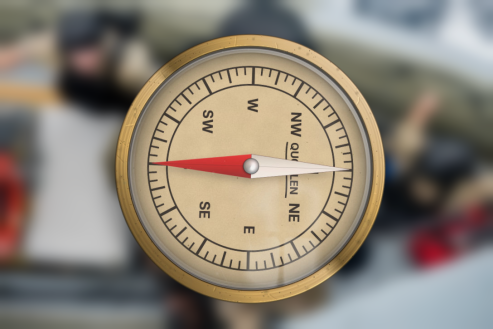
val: 180
